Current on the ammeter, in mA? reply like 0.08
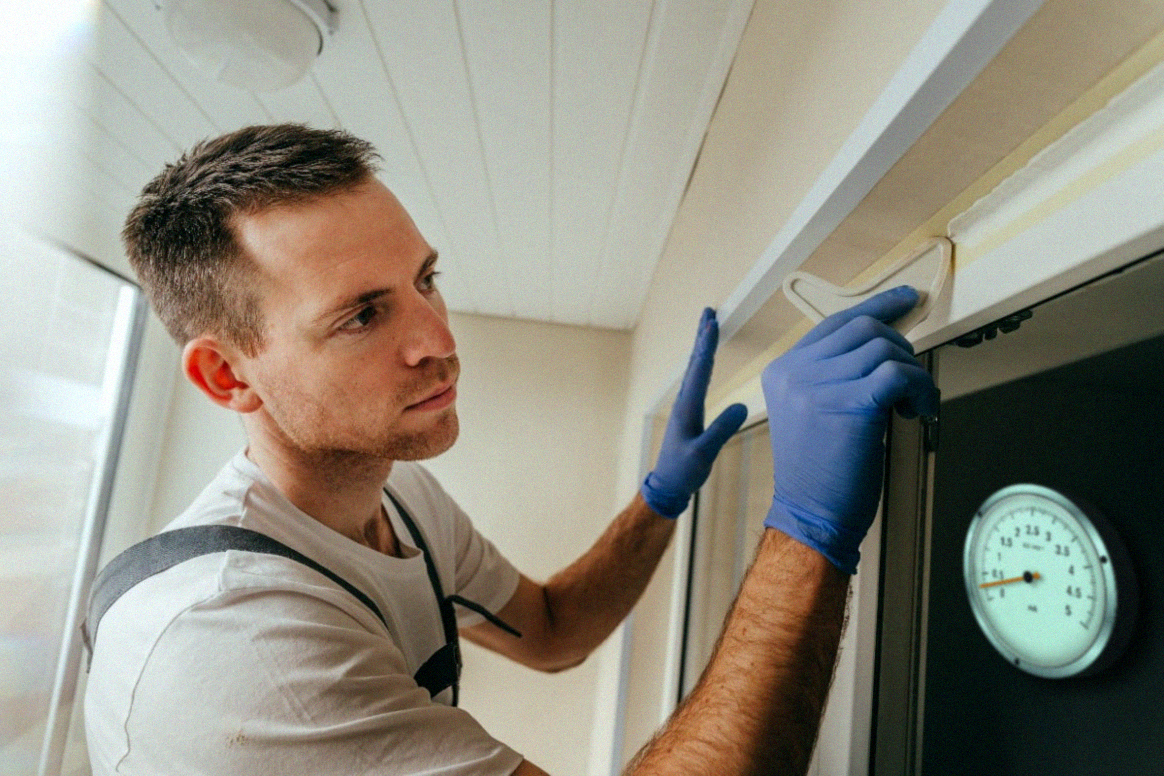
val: 0.25
